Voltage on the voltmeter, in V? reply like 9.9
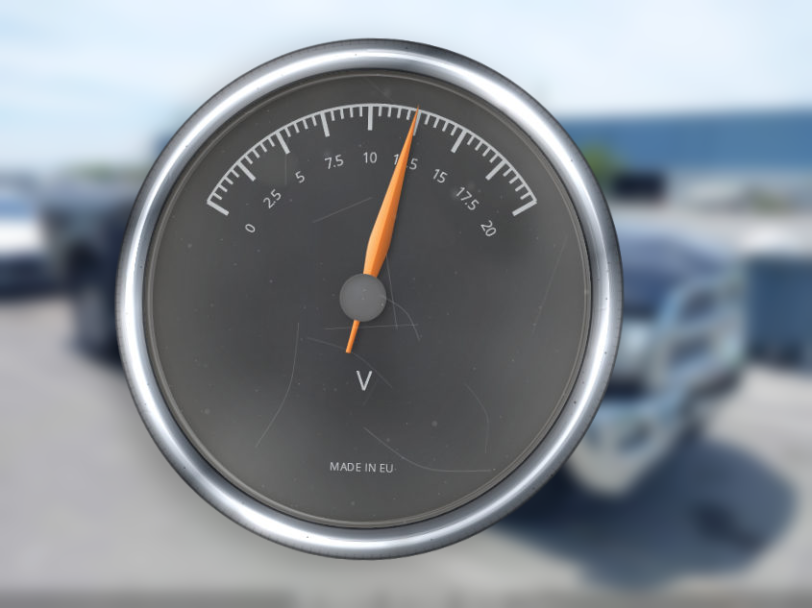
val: 12.5
